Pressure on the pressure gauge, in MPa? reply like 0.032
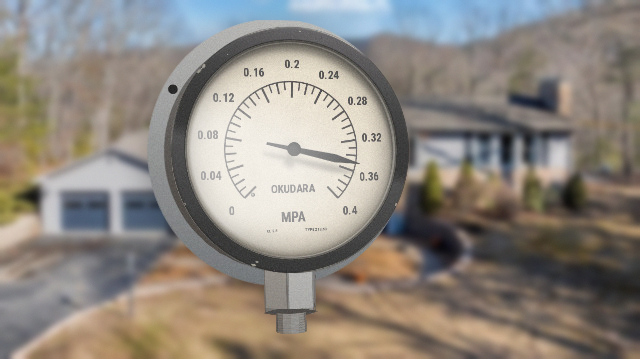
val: 0.35
